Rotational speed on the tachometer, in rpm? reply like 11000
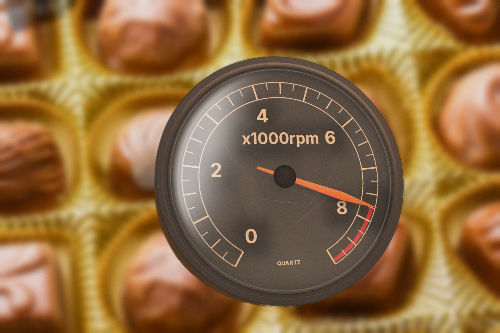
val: 7750
